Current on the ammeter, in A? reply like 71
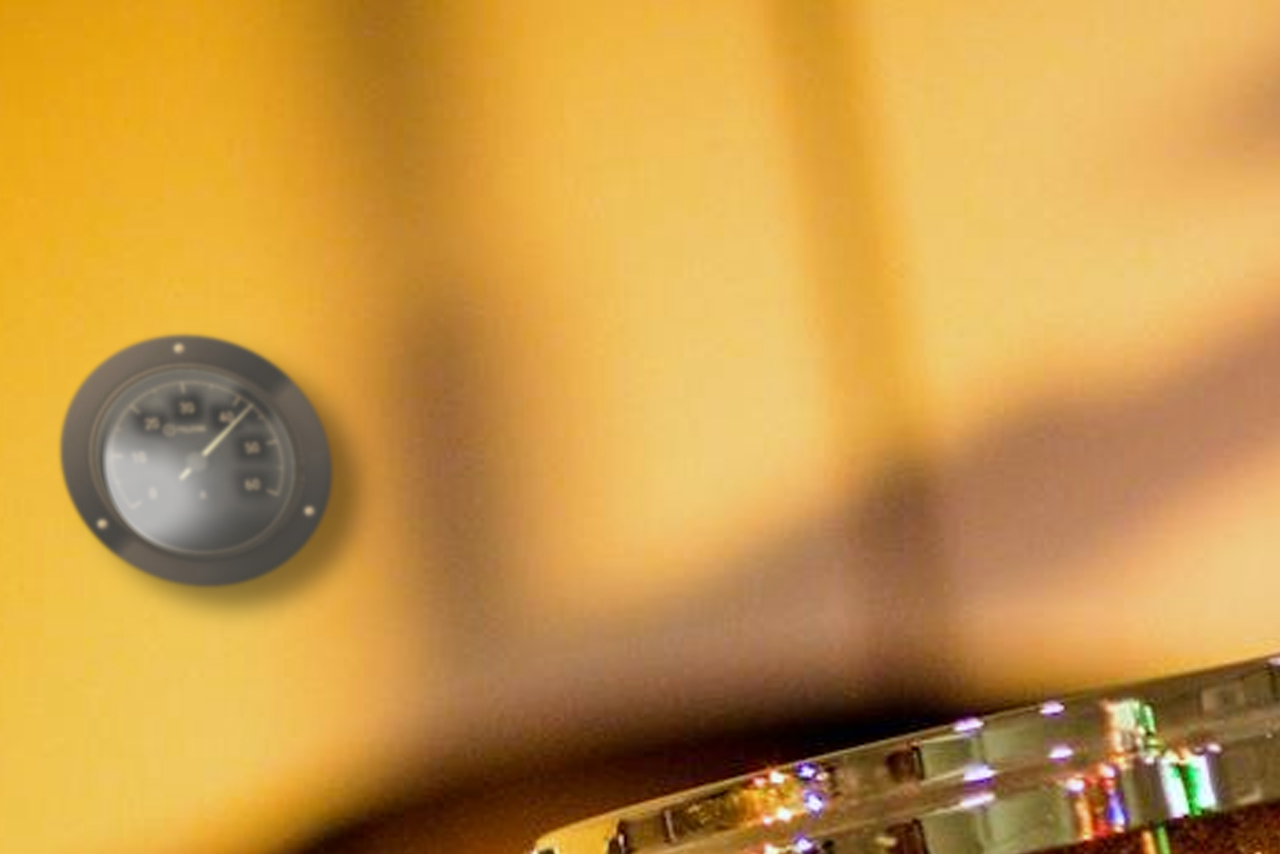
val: 42.5
